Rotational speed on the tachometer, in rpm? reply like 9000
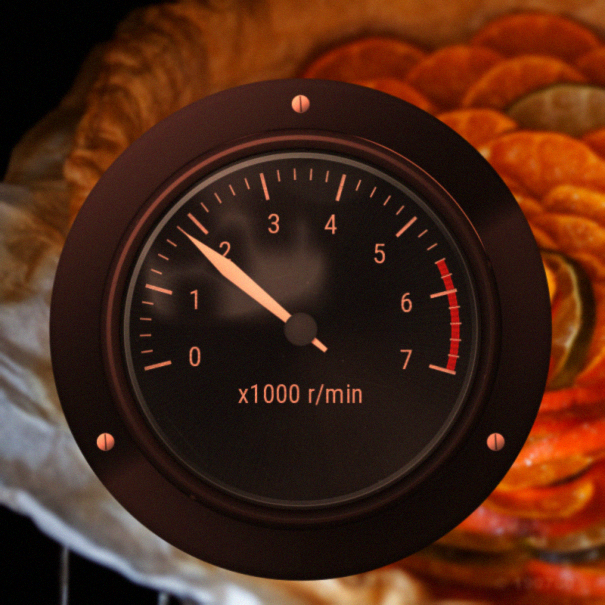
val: 1800
